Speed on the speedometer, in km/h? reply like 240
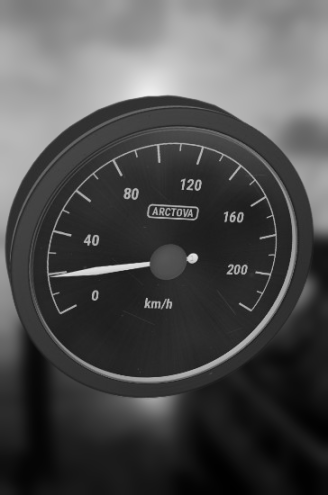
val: 20
